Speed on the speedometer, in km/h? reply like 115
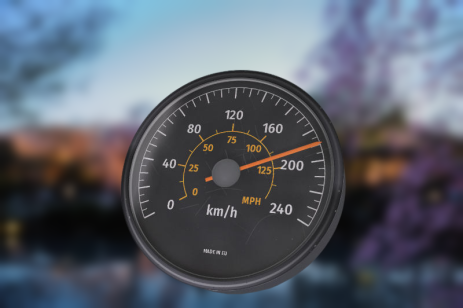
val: 190
